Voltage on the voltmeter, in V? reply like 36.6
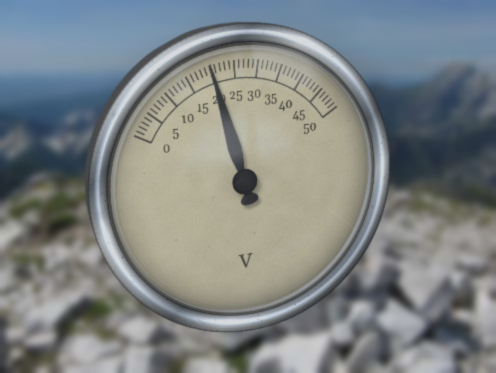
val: 20
